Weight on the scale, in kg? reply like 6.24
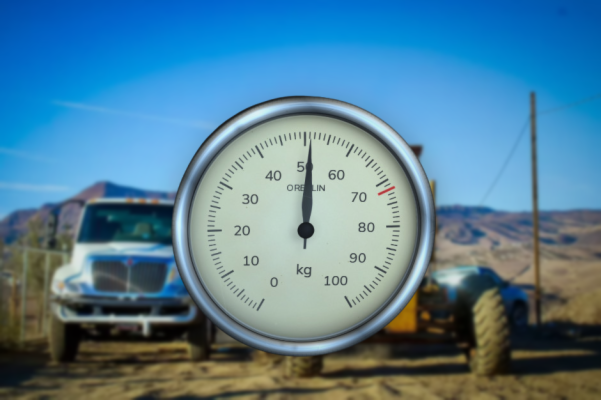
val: 51
